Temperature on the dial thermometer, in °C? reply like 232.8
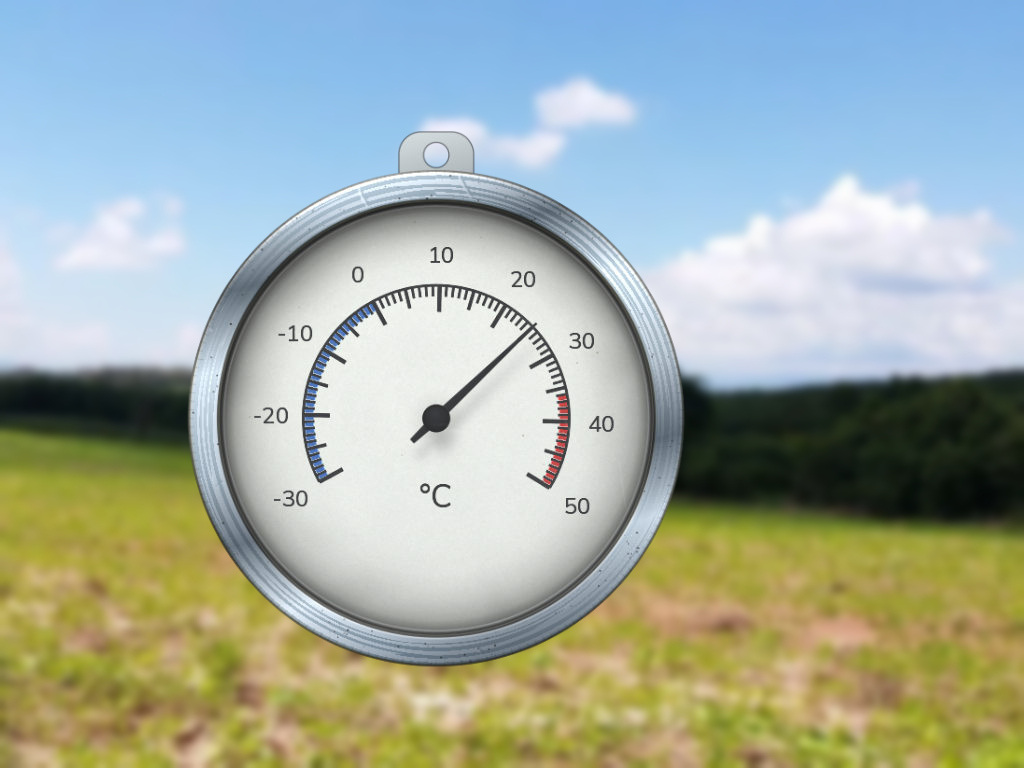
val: 25
